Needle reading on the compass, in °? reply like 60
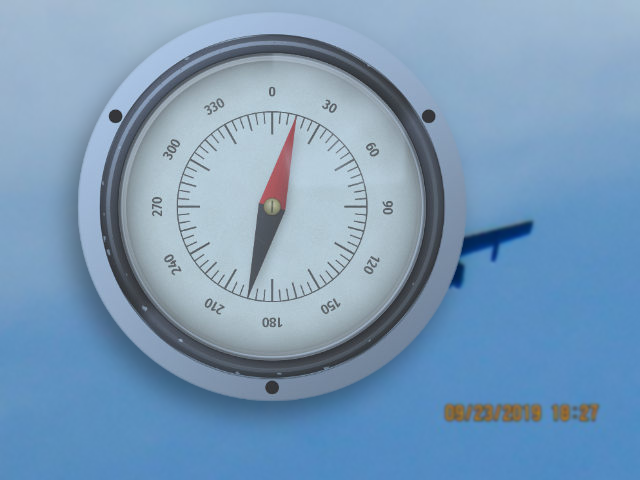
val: 15
